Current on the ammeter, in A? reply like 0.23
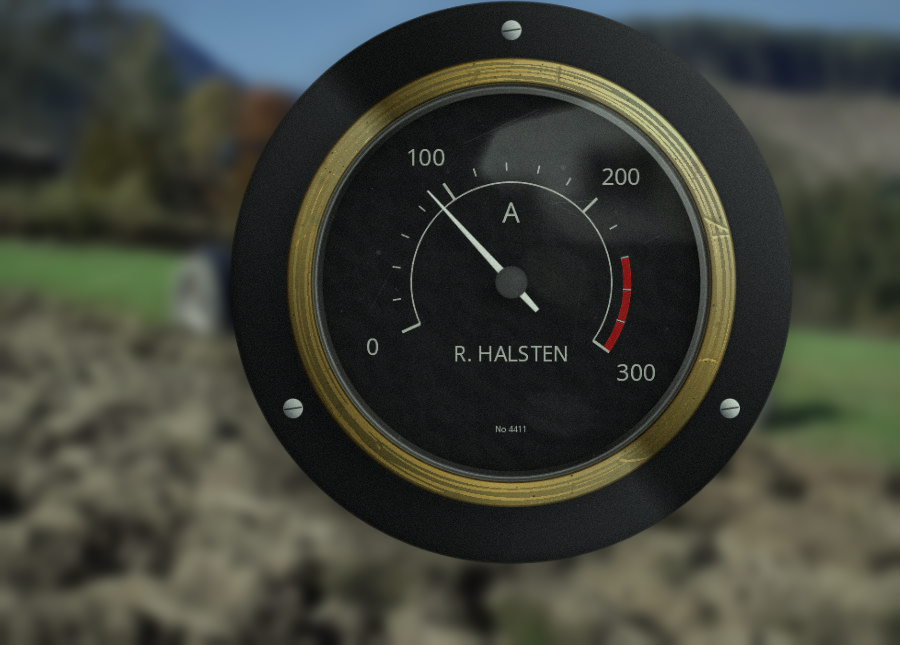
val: 90
